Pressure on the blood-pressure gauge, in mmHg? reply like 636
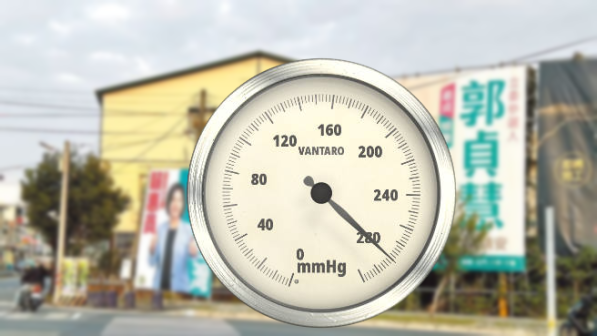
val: 280
